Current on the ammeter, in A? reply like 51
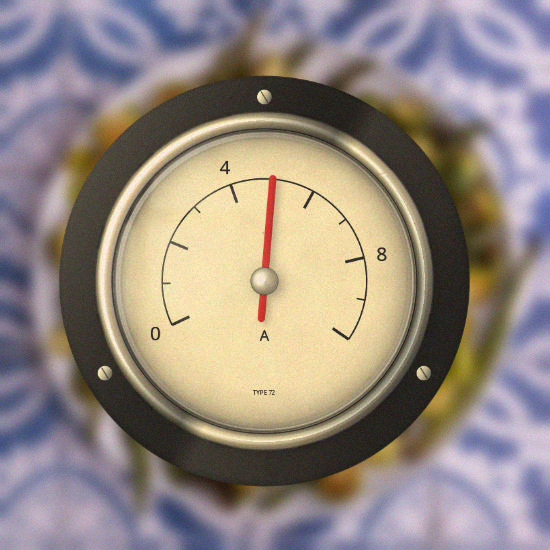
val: 5
